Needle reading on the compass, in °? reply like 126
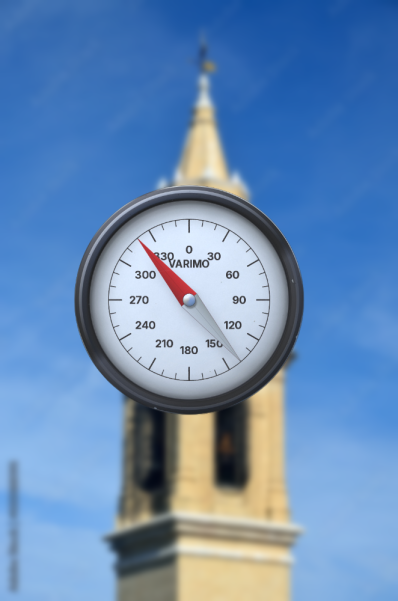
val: 320
